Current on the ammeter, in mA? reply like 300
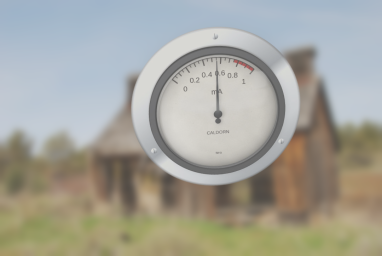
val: 0.55
